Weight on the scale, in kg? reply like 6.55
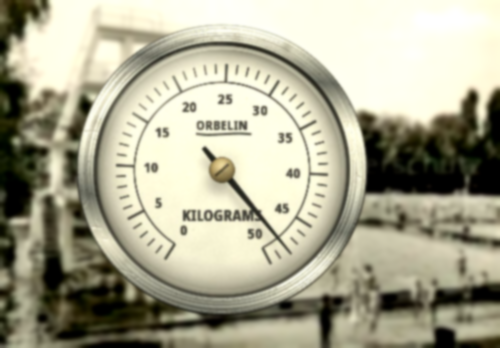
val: 48
